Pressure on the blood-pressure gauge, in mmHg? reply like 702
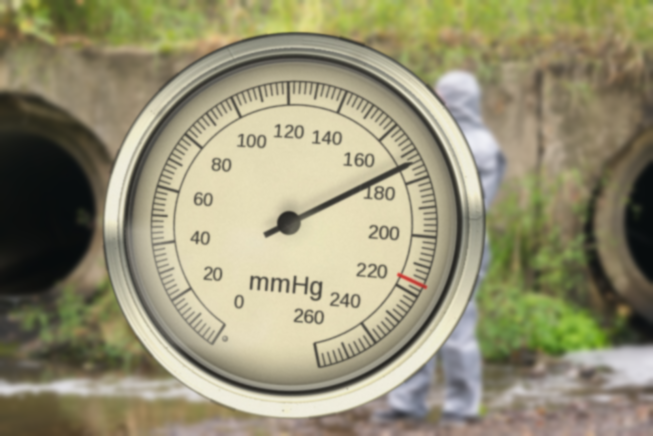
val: 174
